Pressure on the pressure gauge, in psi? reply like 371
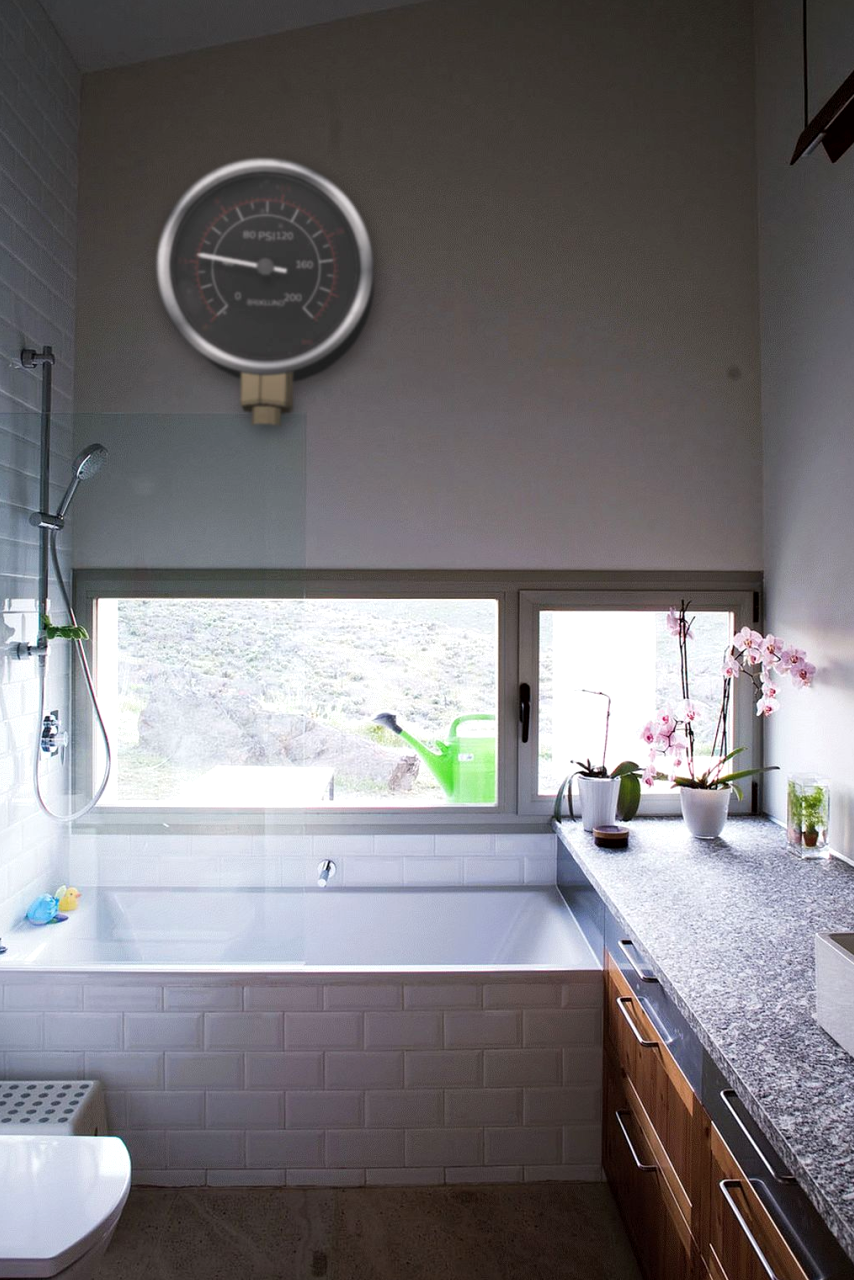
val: 40
